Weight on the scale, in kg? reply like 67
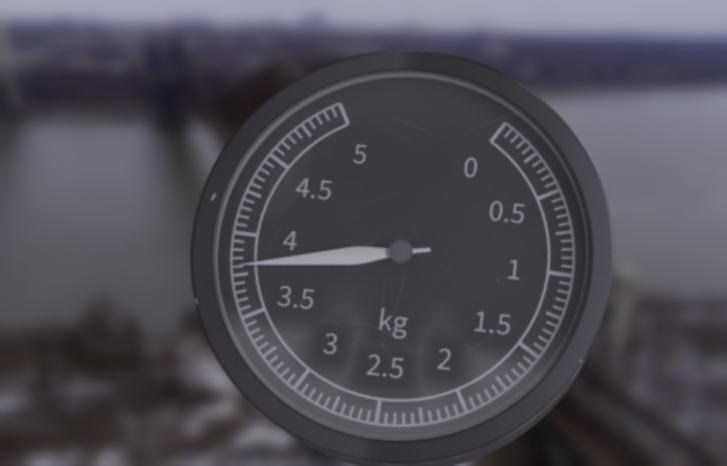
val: 3.8
